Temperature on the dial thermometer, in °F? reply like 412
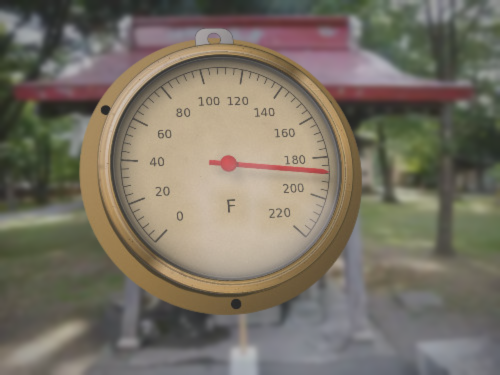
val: 188
